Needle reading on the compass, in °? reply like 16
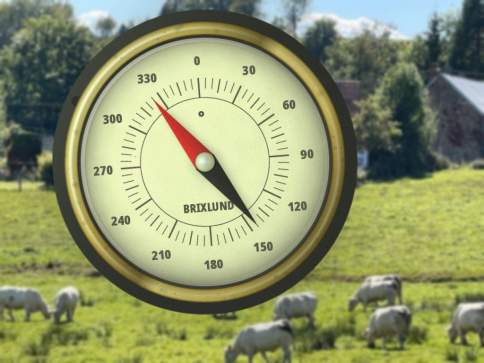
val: 325
